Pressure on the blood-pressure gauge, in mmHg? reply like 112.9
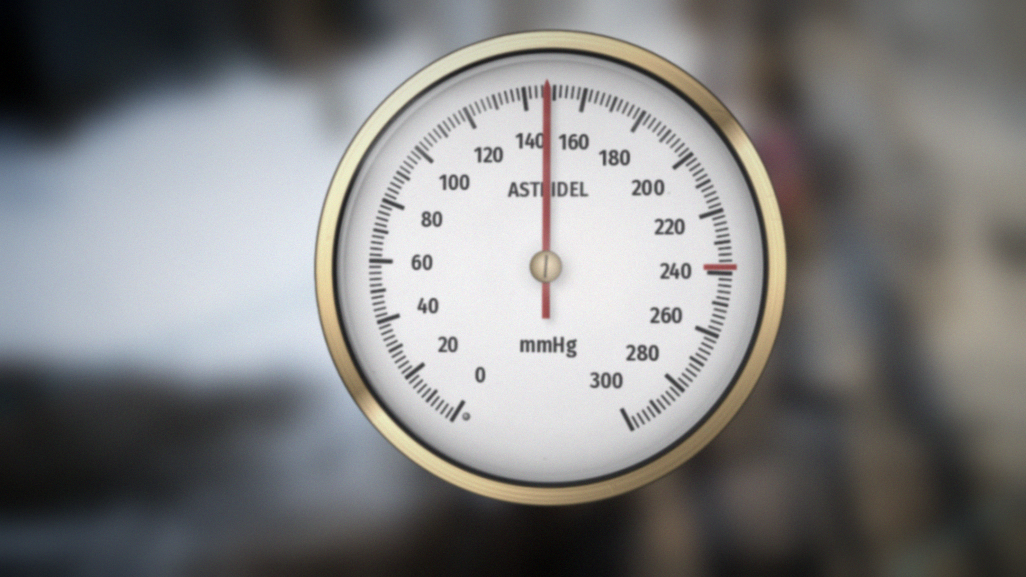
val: 148
